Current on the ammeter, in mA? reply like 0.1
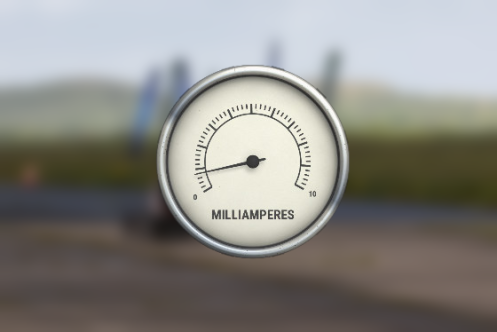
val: 0.8
